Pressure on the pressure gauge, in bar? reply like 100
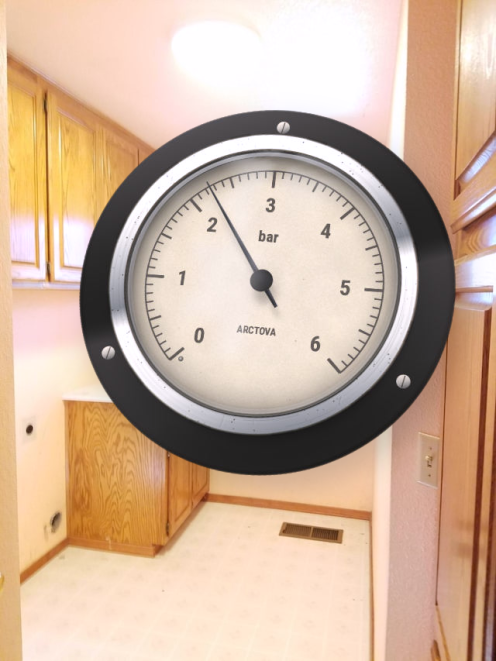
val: 2.25
